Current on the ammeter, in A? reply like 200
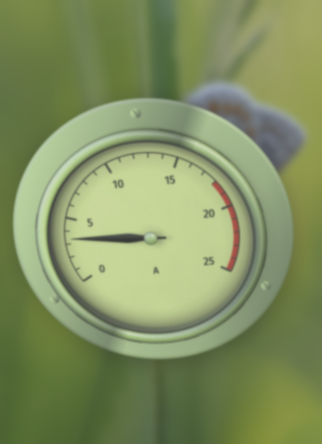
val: 3.5
